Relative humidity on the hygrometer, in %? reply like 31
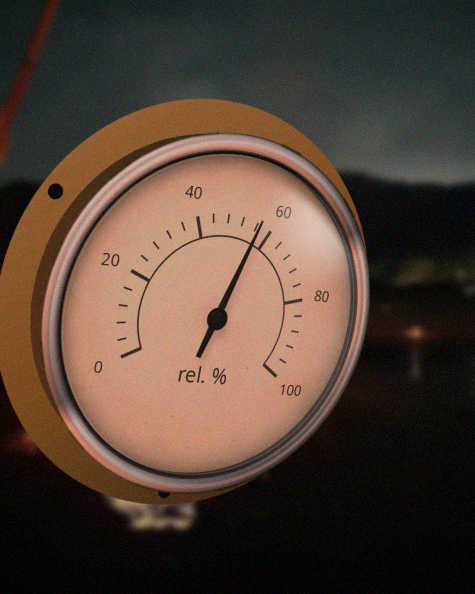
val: 56
